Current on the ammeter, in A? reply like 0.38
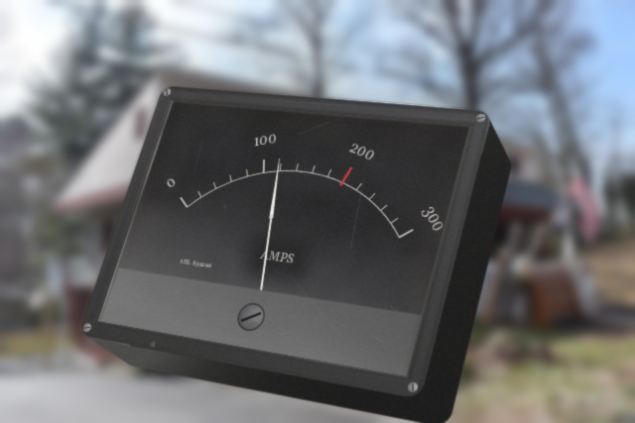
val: 120
